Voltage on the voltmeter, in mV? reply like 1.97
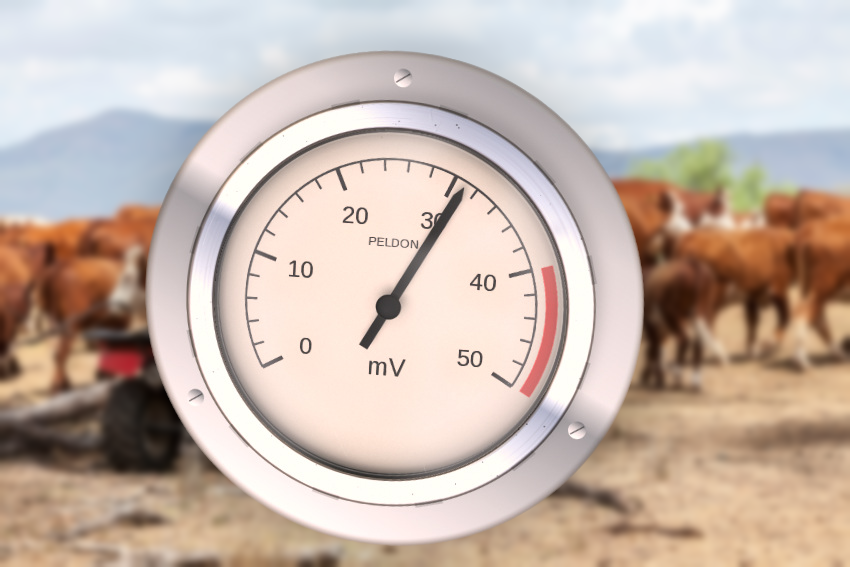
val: 31
